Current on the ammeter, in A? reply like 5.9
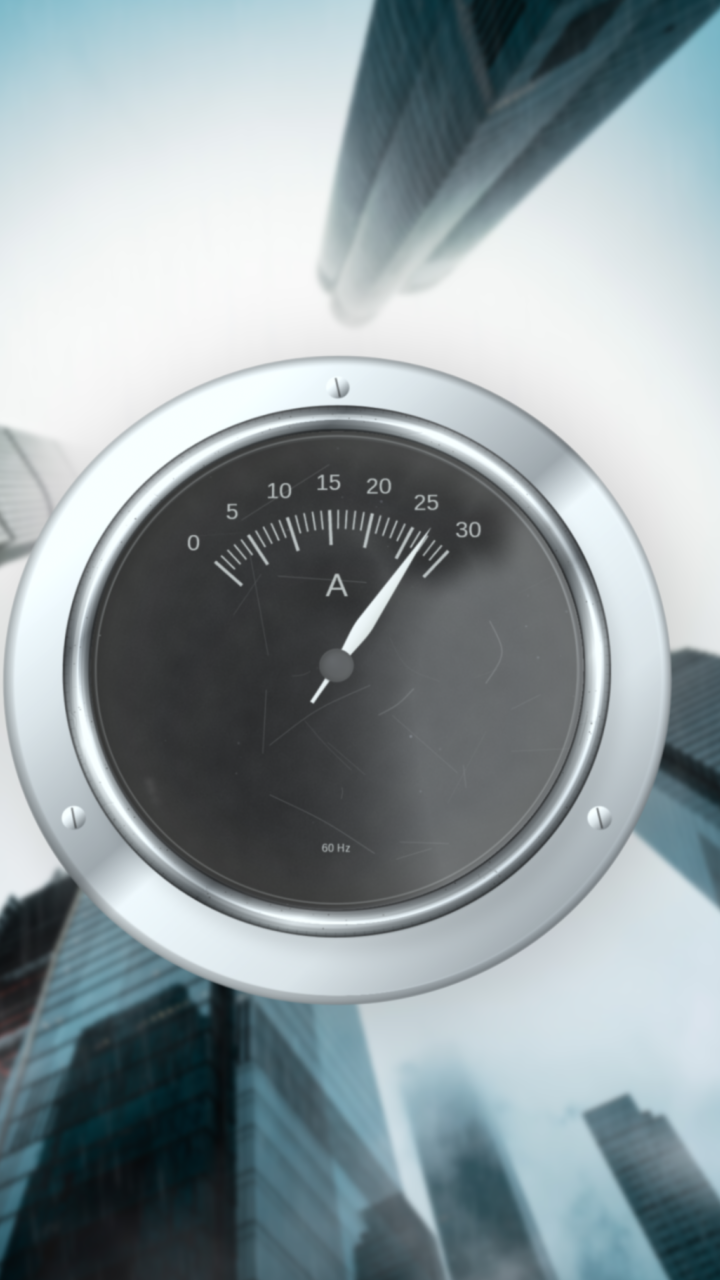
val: 27
